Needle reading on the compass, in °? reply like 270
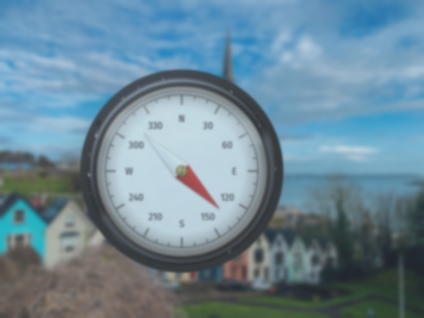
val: 135
